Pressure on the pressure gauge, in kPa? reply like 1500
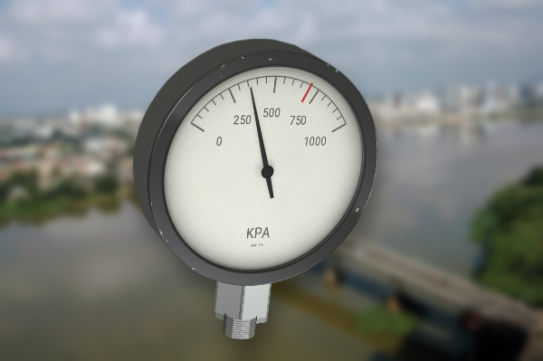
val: 350
